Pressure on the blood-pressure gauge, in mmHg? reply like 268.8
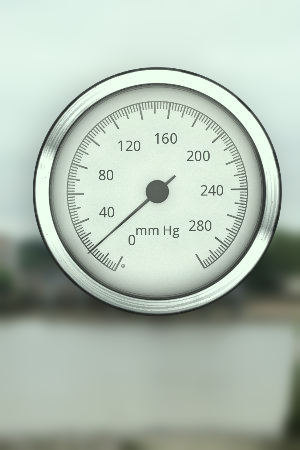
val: 20
